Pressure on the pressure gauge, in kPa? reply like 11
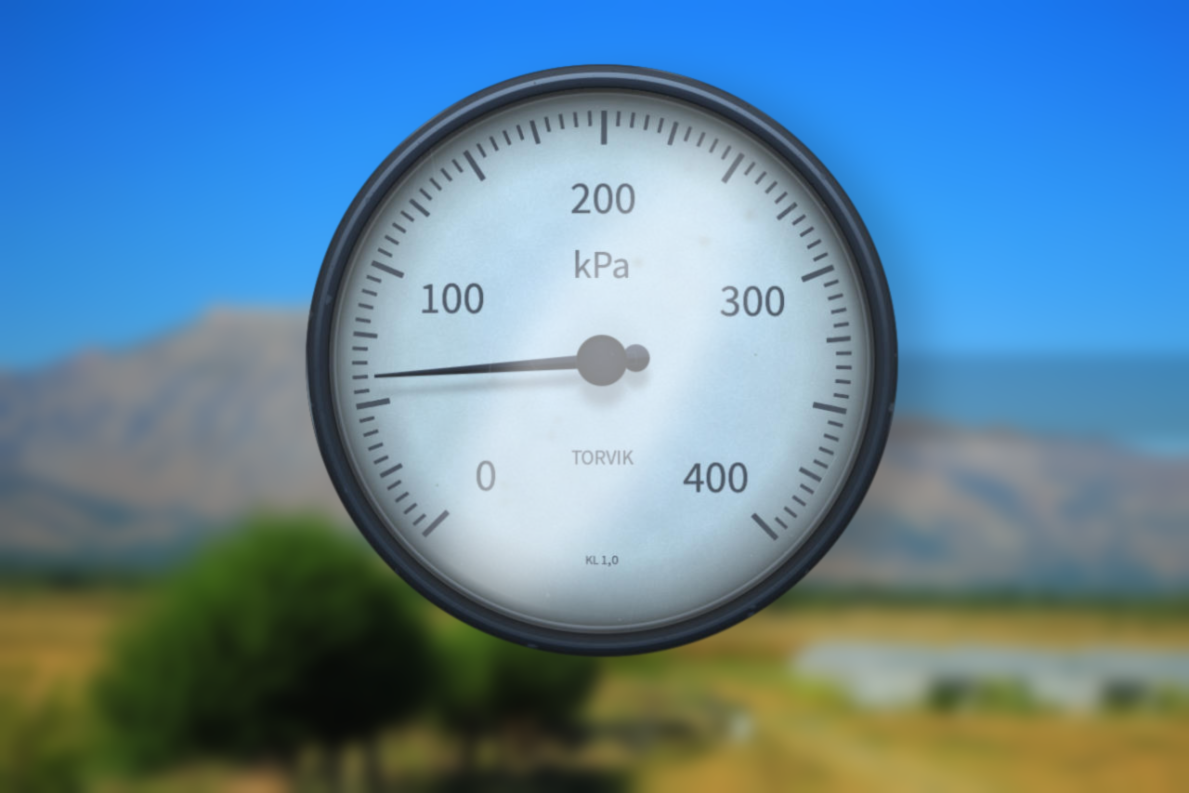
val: 60
